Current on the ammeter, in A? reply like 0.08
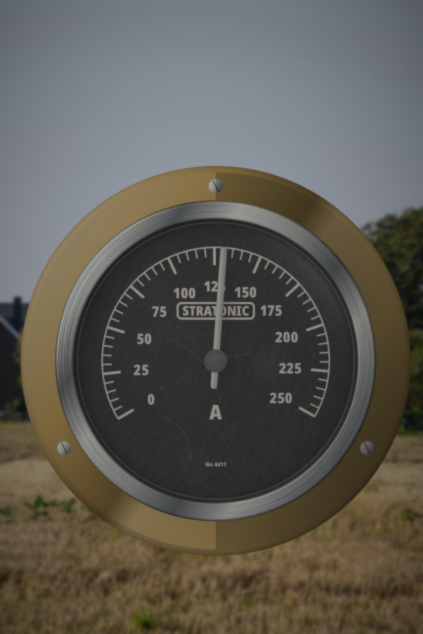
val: 130
